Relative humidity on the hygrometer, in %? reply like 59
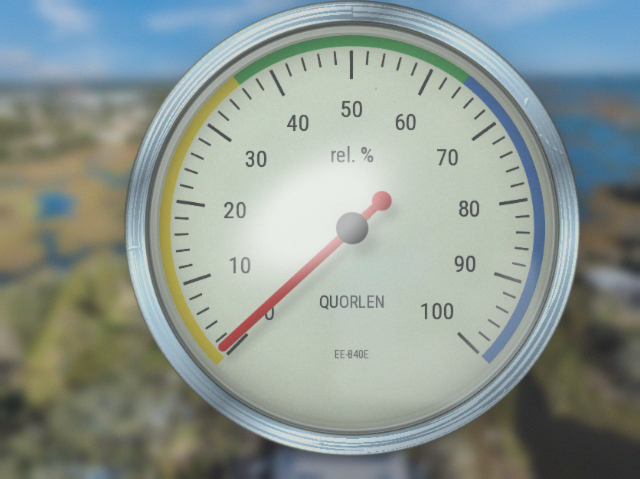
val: 1
